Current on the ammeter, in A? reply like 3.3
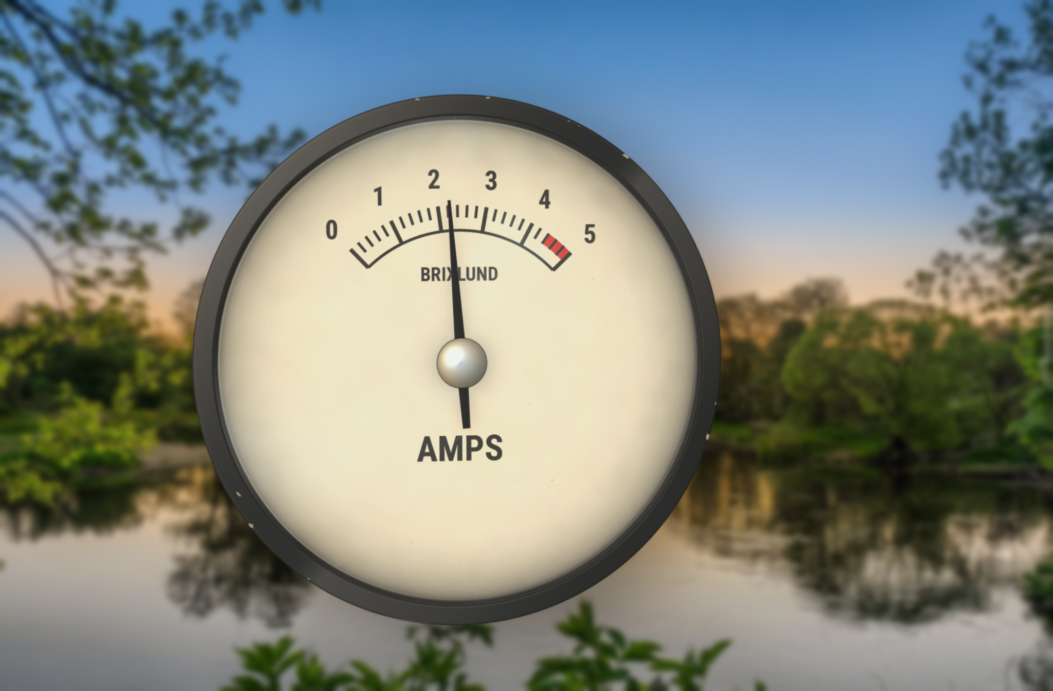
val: 2.2
